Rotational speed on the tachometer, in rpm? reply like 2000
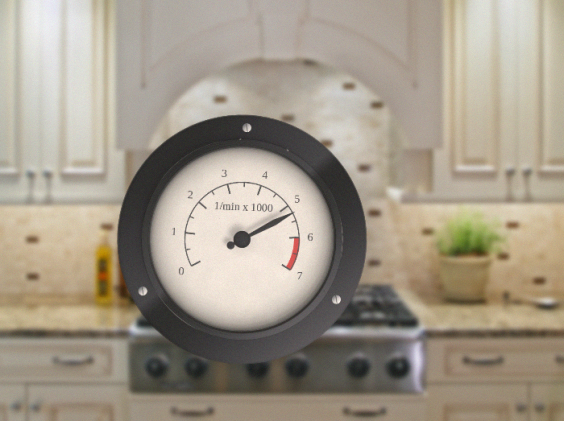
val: 5250
